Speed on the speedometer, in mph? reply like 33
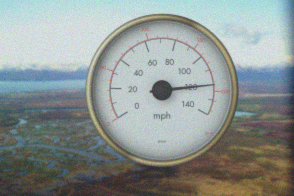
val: 120
